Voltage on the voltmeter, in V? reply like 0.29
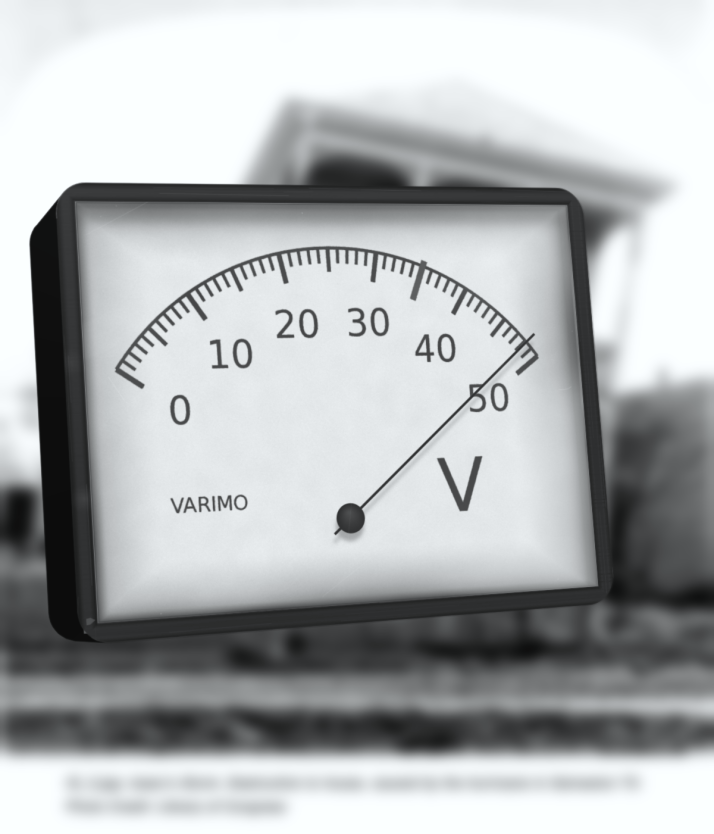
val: 48
